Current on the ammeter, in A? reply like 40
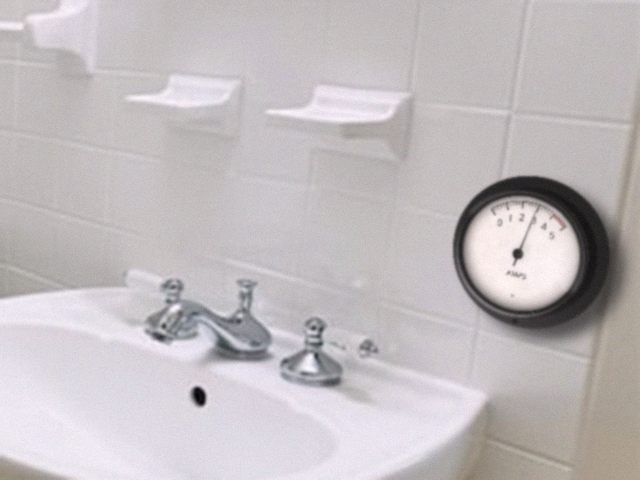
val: 3
